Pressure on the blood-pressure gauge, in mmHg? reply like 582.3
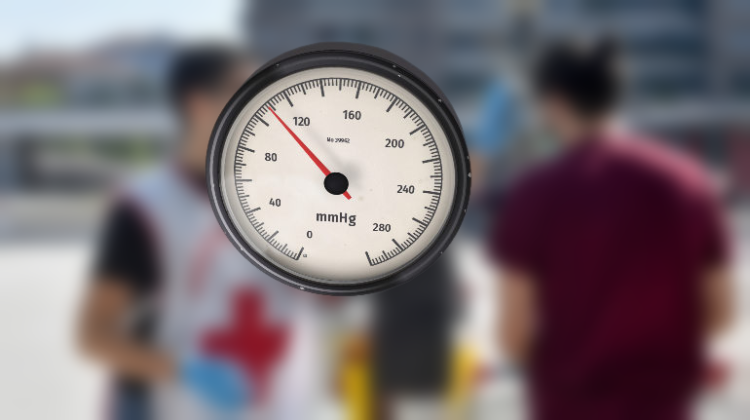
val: 110
